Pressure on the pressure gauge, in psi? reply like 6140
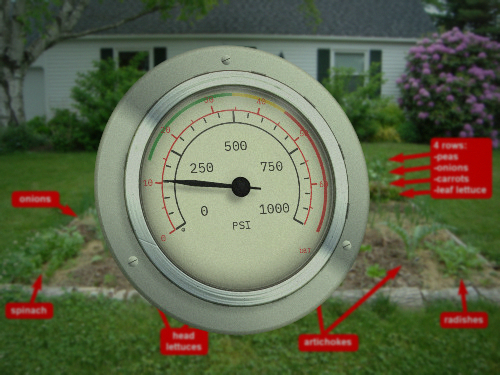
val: 150
